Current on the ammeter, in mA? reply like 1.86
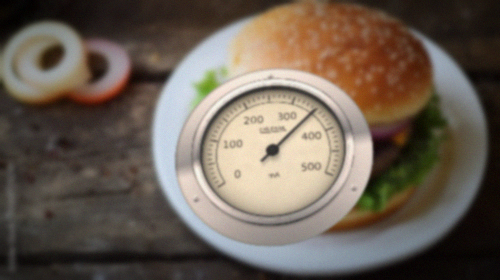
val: 350
